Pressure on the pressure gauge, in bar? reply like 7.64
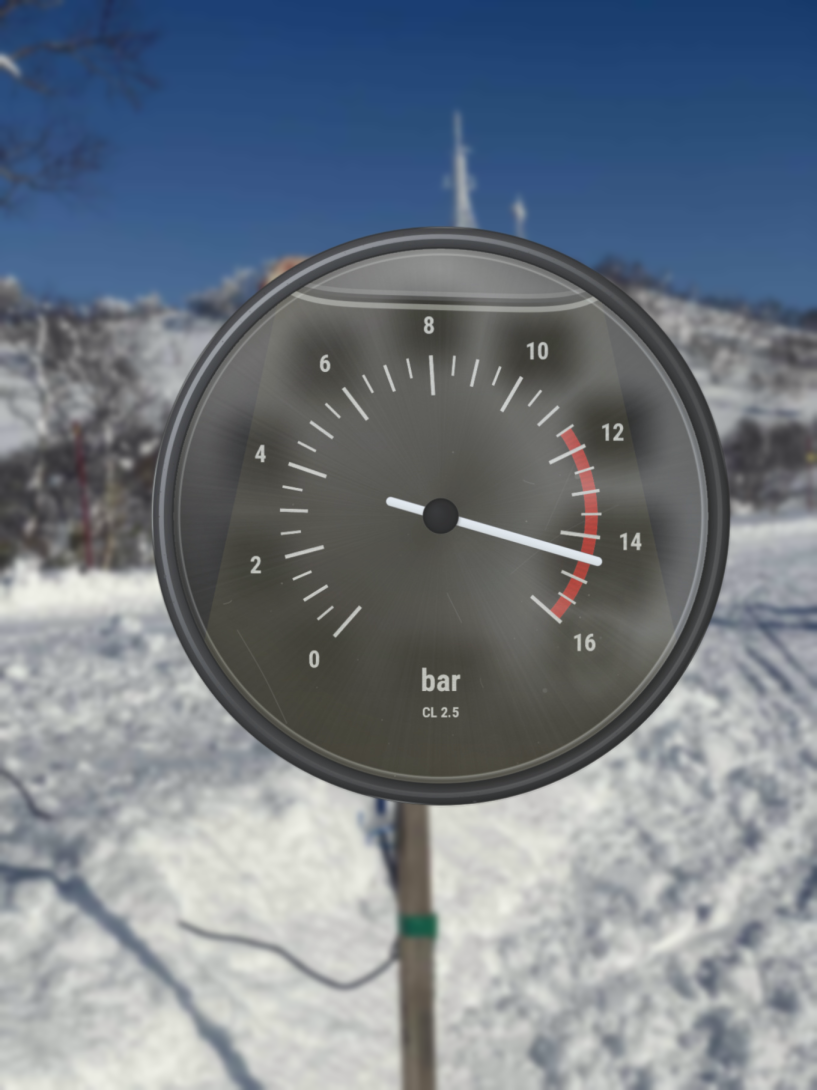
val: 14.5
